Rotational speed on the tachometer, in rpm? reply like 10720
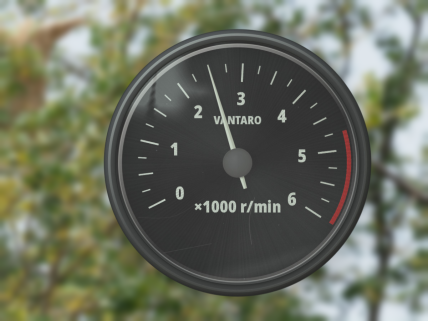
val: 2500
